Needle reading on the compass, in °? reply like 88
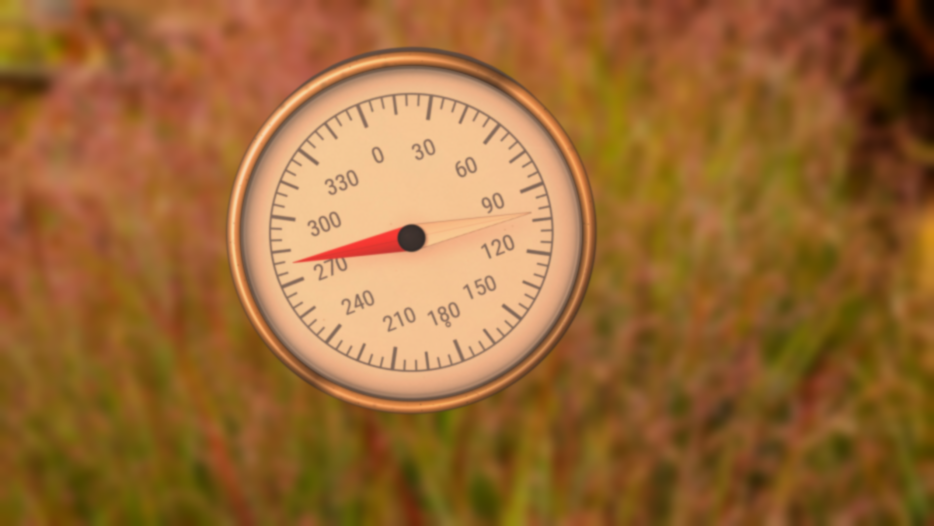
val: 280
